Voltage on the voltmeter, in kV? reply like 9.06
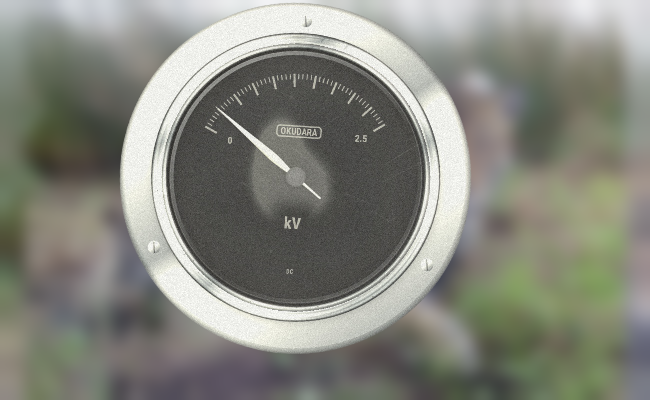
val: 0.25
